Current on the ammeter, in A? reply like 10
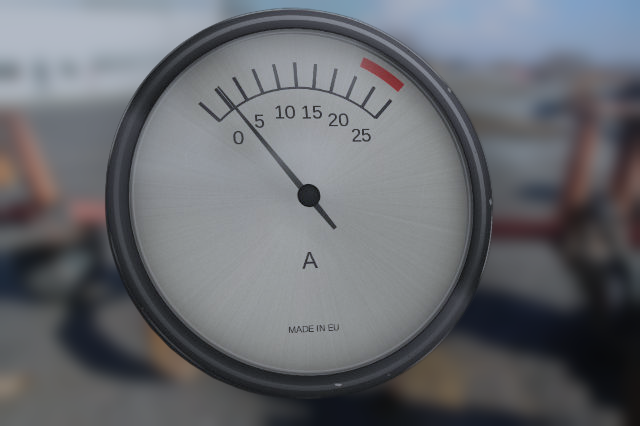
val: 2.5
